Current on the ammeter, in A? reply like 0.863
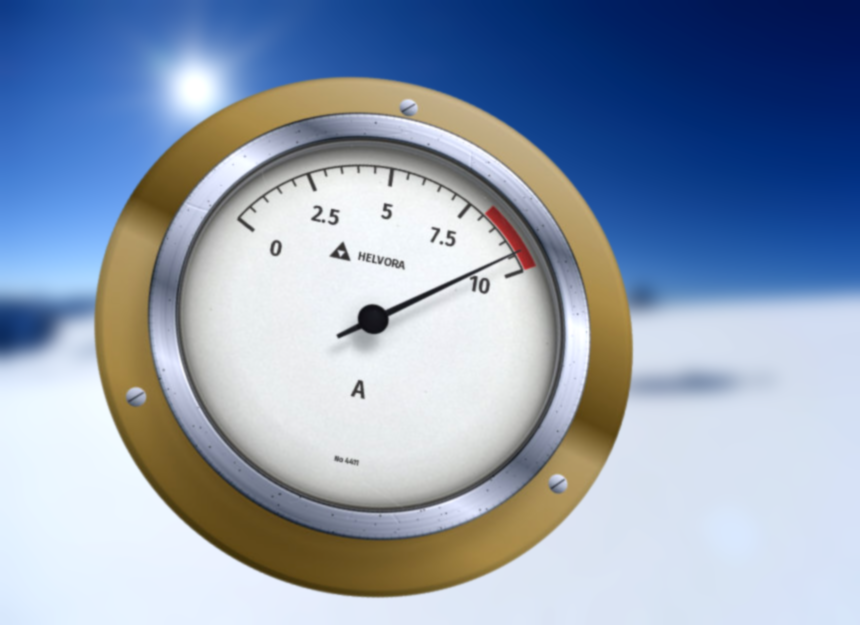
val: 9.5
